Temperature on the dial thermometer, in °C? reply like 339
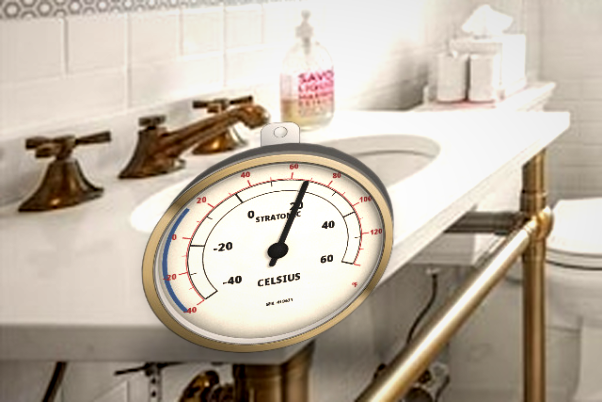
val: 20
